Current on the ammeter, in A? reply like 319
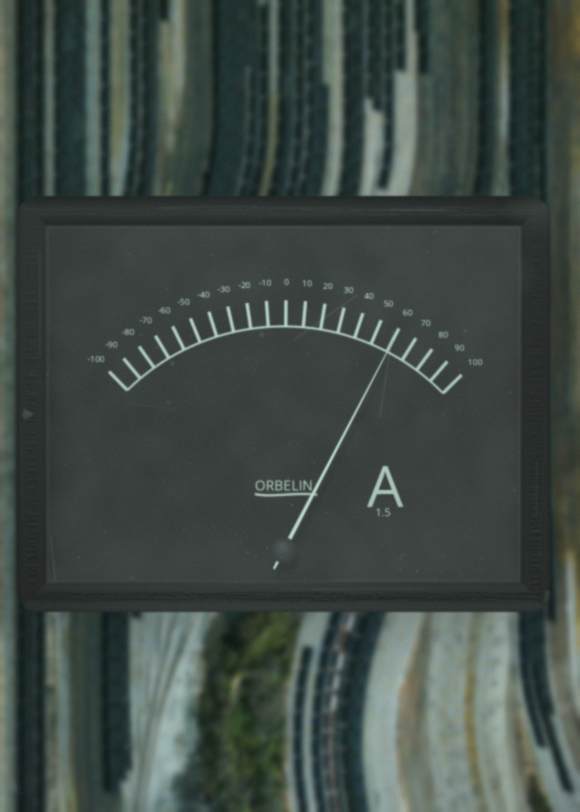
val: 60
